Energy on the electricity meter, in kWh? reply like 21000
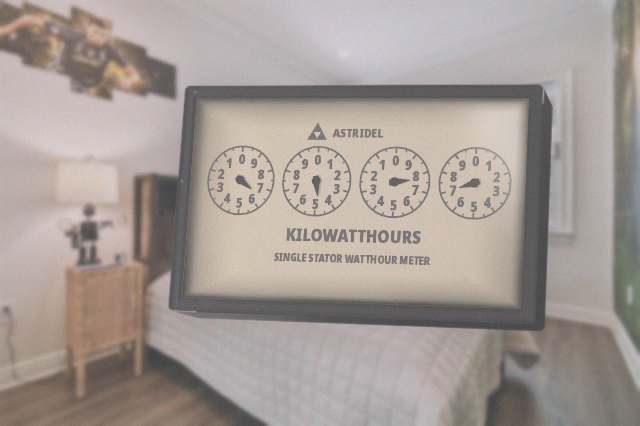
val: 6477
